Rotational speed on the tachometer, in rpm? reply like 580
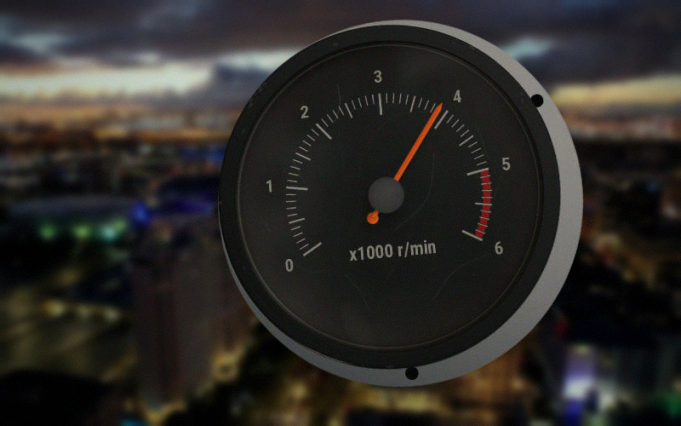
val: 3900
